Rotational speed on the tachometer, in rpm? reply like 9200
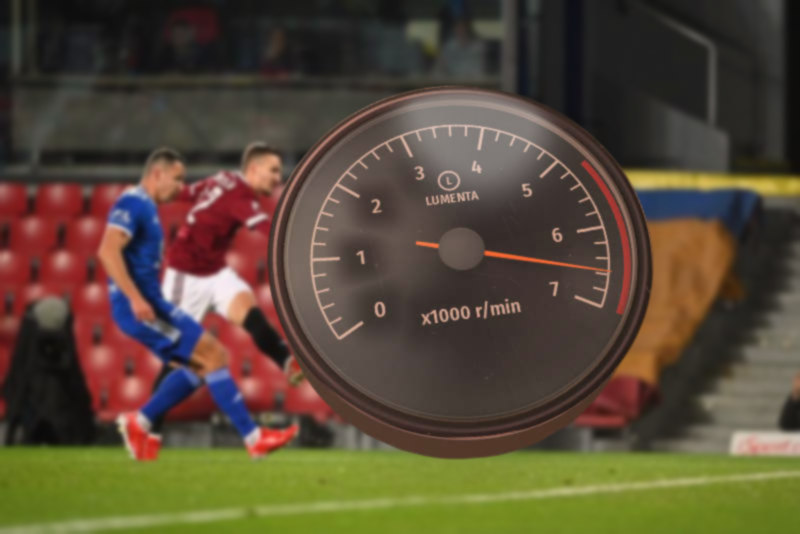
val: 6600
